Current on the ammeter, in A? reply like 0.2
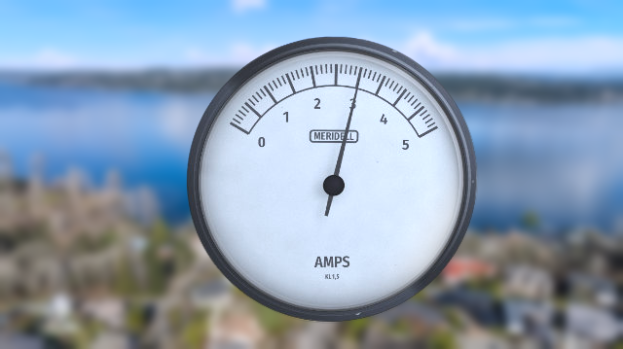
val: 3
